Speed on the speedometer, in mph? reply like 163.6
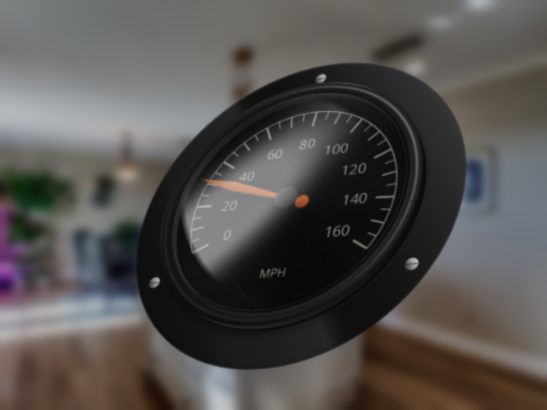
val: 30
